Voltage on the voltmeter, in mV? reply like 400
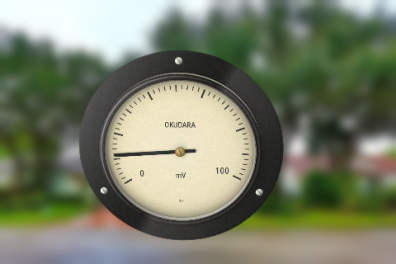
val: 12
